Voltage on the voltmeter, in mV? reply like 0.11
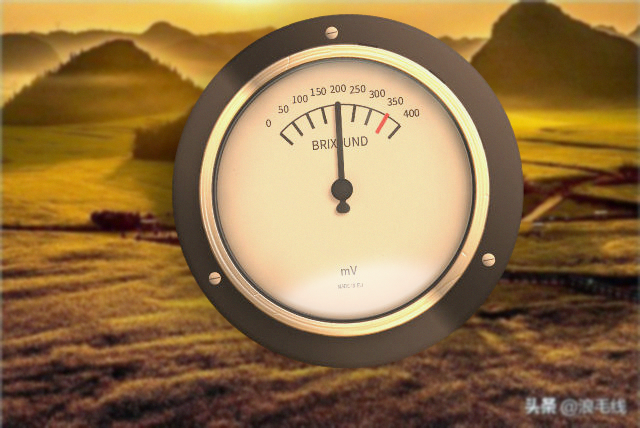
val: 200
